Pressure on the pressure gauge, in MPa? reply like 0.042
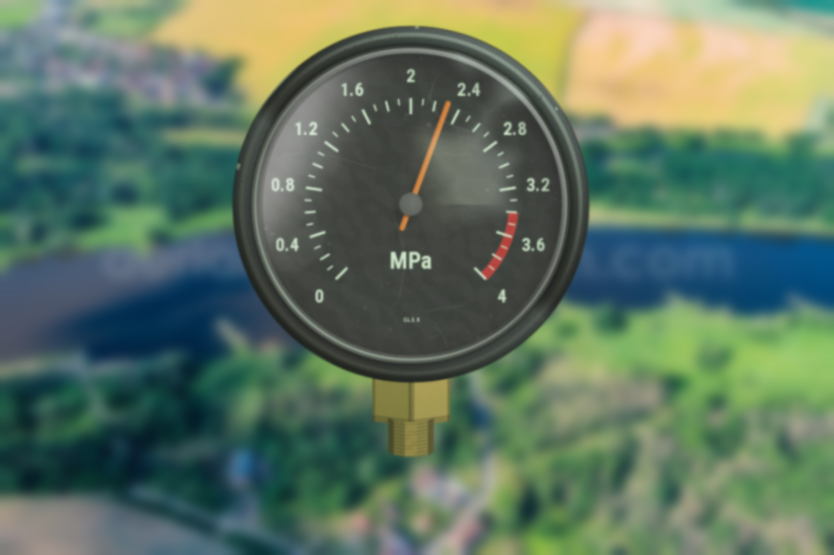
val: 2.3
